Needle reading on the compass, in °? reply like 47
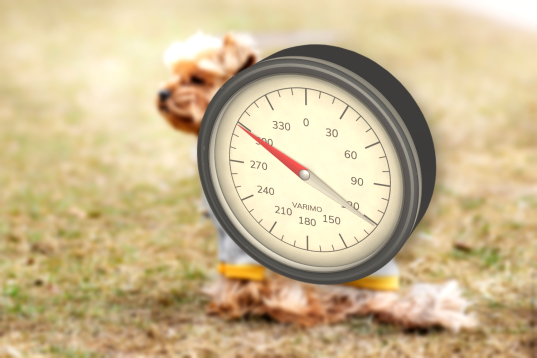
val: 300
